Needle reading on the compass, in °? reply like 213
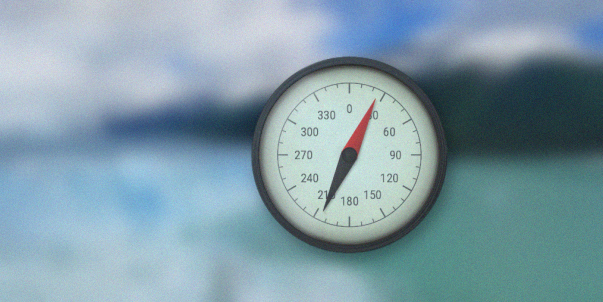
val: 25
